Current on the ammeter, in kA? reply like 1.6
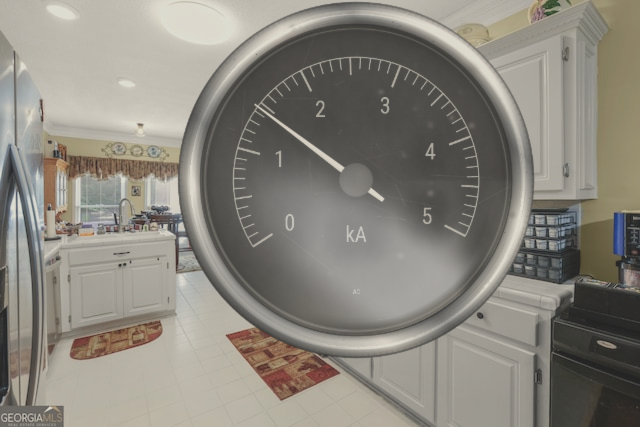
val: 1.45
